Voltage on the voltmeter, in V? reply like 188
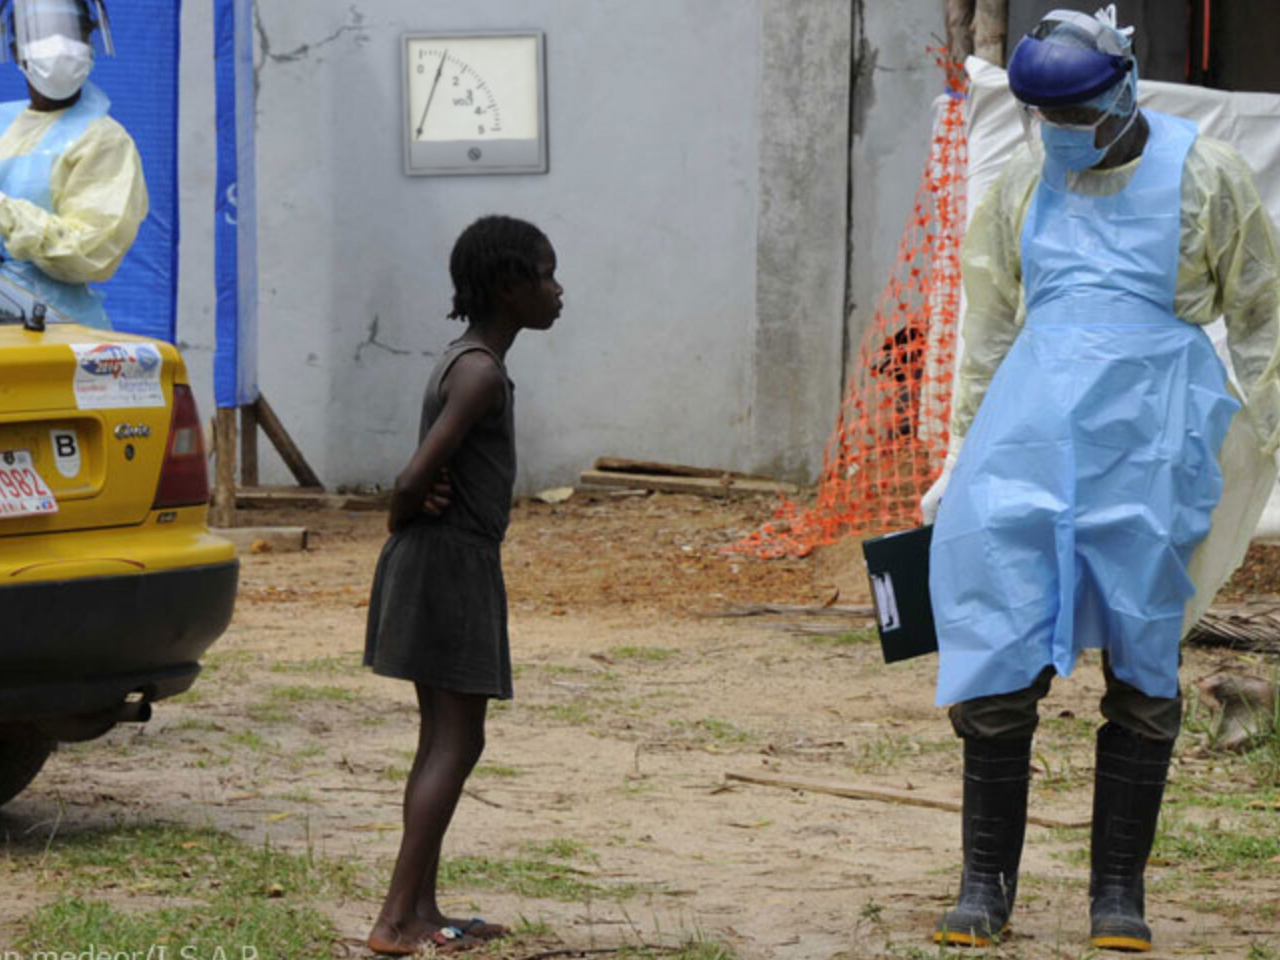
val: 1
